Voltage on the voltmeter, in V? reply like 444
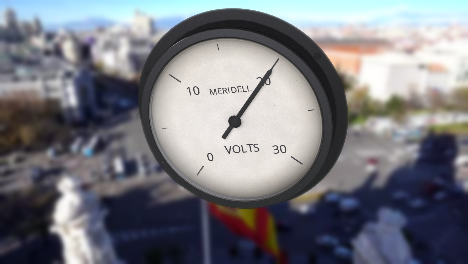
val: 20
